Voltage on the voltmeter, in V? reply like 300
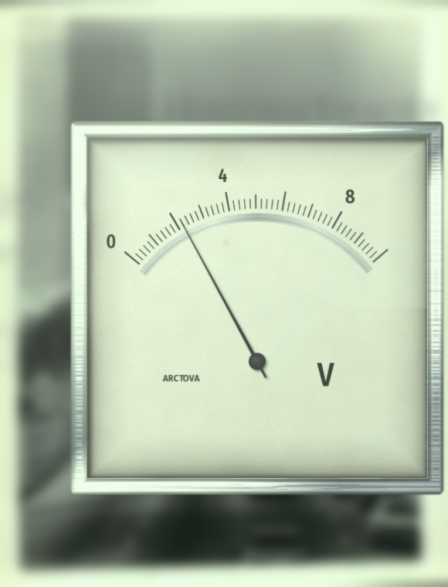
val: 2.2
